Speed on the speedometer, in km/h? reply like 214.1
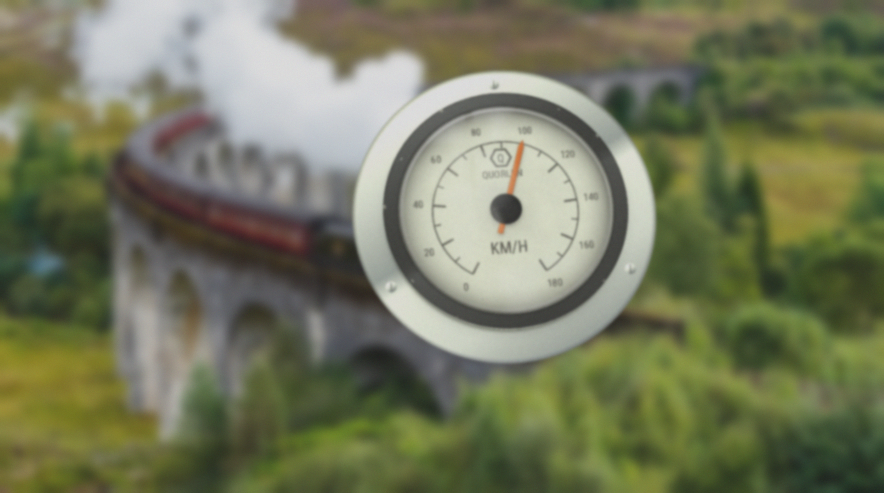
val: 100
